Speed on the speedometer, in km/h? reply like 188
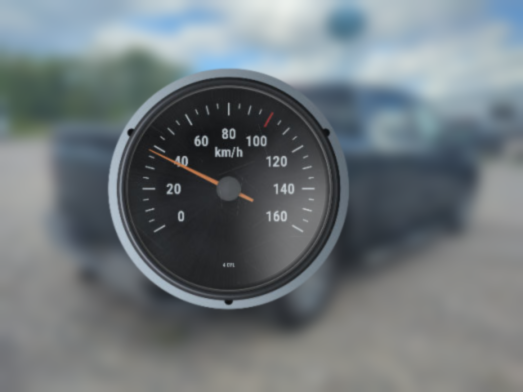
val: 37.5
